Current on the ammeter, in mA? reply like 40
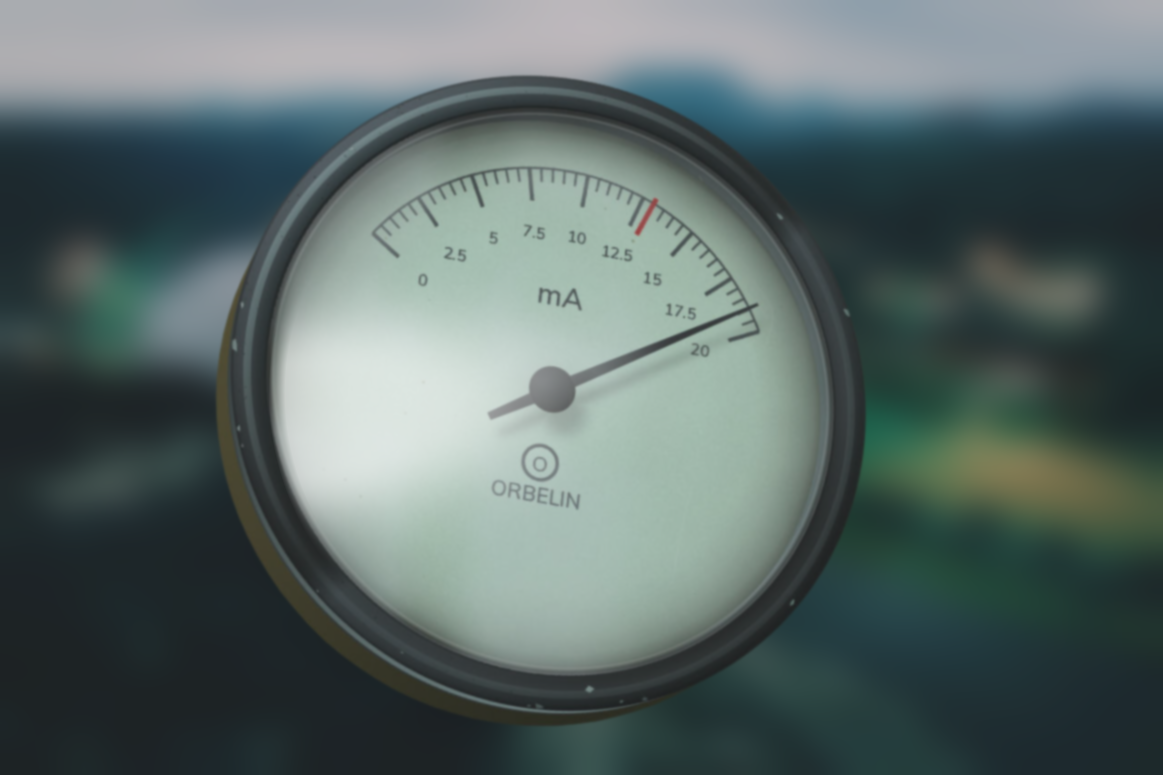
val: 19
